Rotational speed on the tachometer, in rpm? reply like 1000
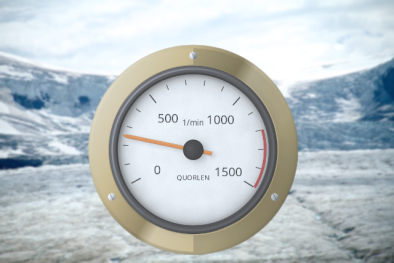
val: 250
